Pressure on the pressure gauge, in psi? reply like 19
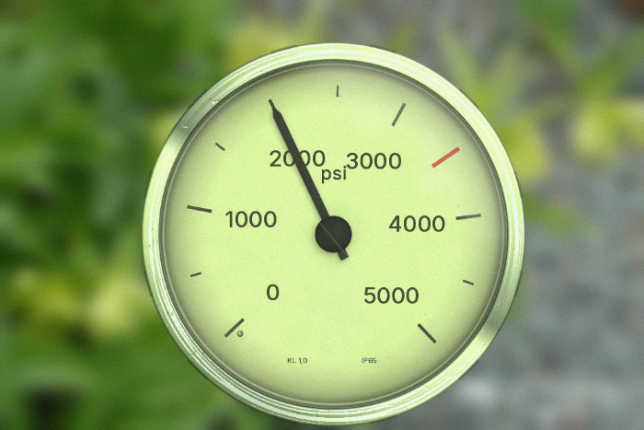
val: 2000
